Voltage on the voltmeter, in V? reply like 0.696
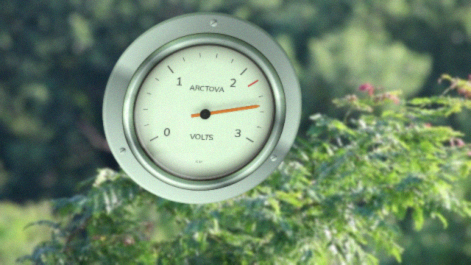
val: 2.5
